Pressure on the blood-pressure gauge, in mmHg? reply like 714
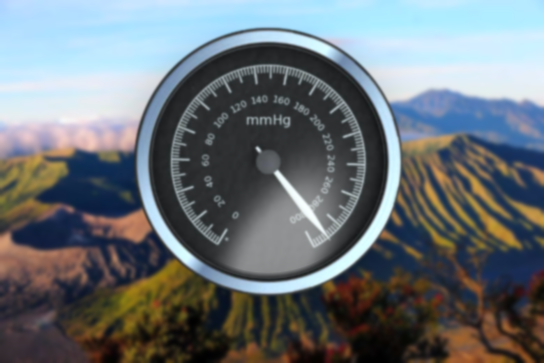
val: 290
